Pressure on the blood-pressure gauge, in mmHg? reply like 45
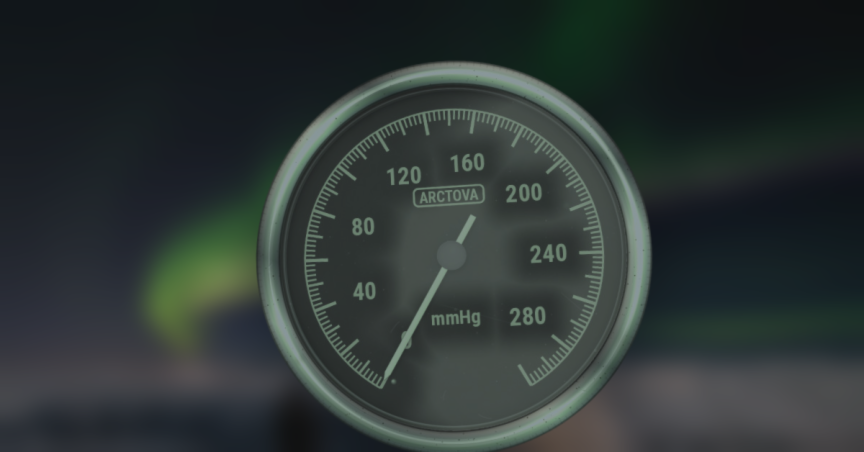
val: 0
